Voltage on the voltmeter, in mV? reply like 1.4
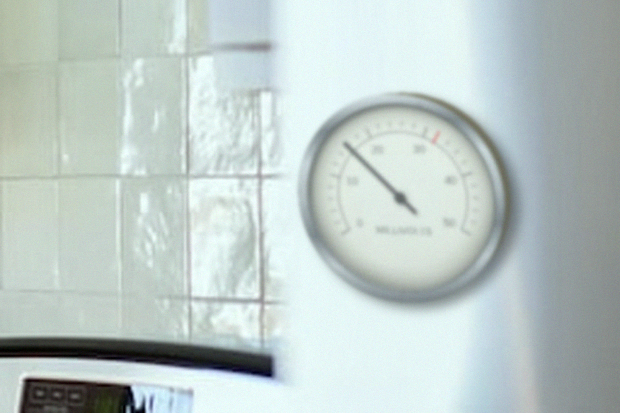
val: 16
